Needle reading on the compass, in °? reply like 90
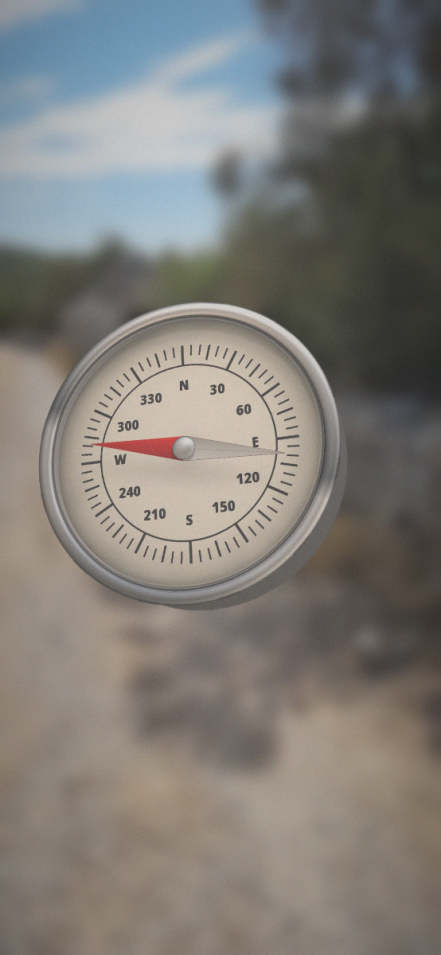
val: 280
